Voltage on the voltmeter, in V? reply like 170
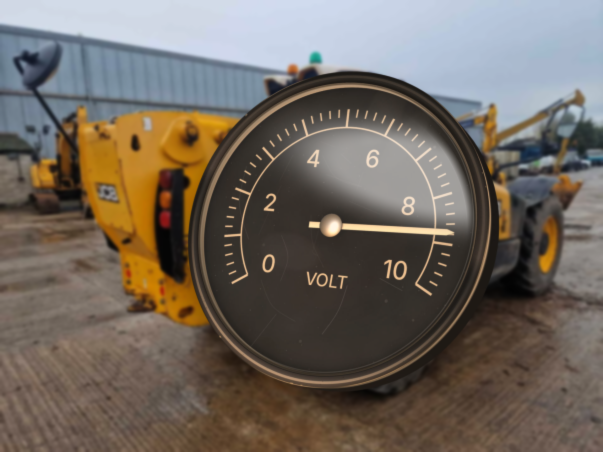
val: 8.8
